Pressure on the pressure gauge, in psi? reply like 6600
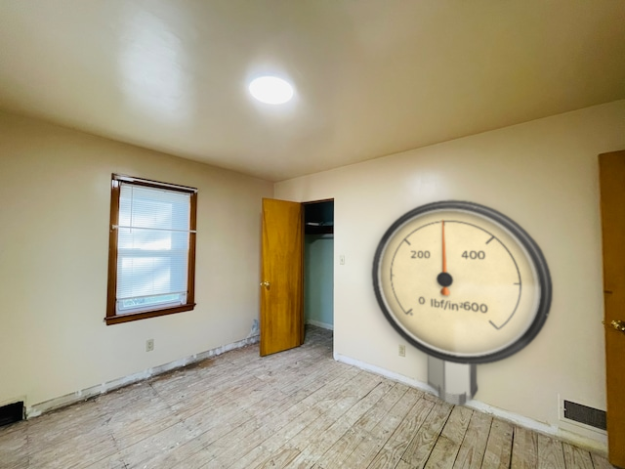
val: 300
